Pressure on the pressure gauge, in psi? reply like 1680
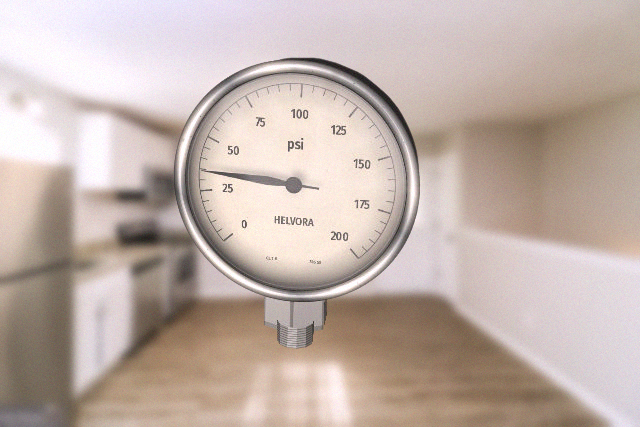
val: 35
